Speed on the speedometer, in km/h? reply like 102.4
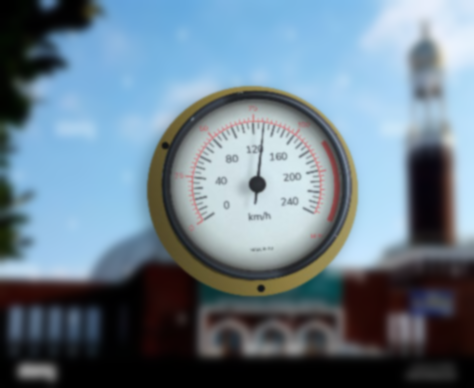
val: 130
